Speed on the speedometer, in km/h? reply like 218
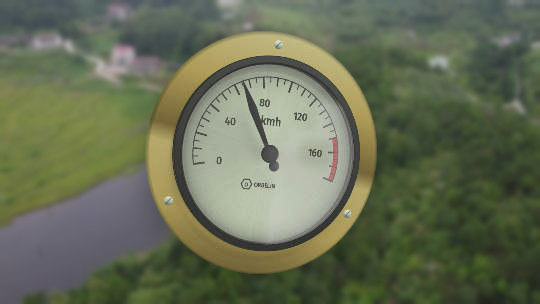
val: 65
